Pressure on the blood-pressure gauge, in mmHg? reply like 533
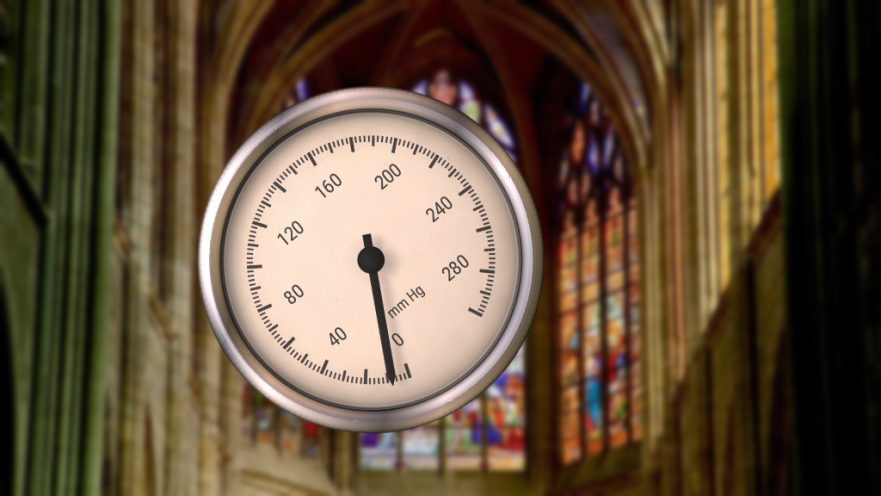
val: 8
